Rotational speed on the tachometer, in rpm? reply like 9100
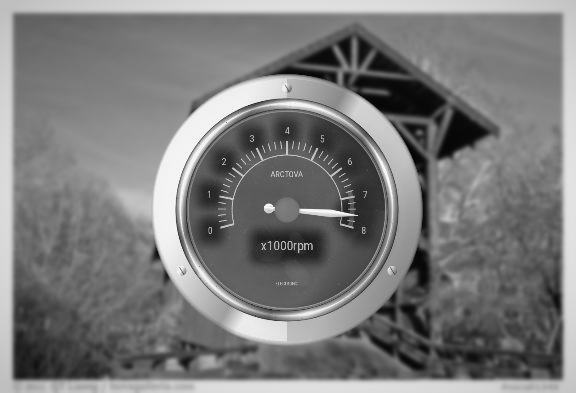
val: 7600
